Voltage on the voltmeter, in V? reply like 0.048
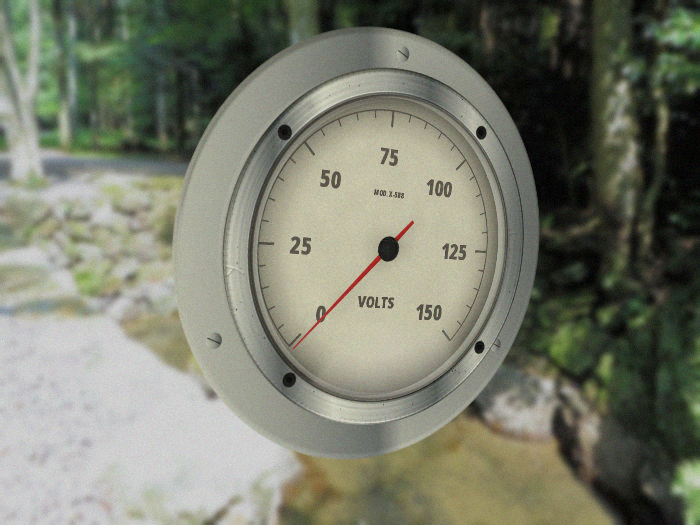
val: 0
